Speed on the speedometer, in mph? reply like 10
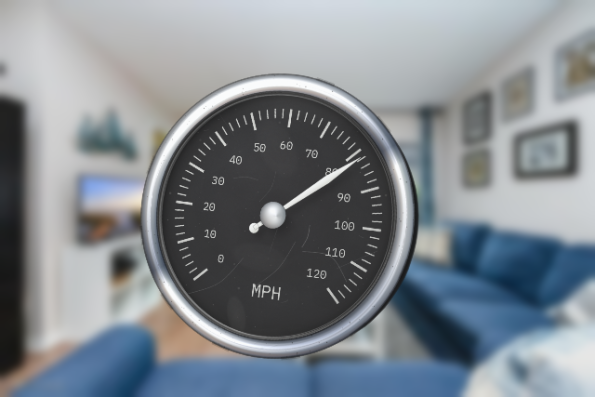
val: 82
